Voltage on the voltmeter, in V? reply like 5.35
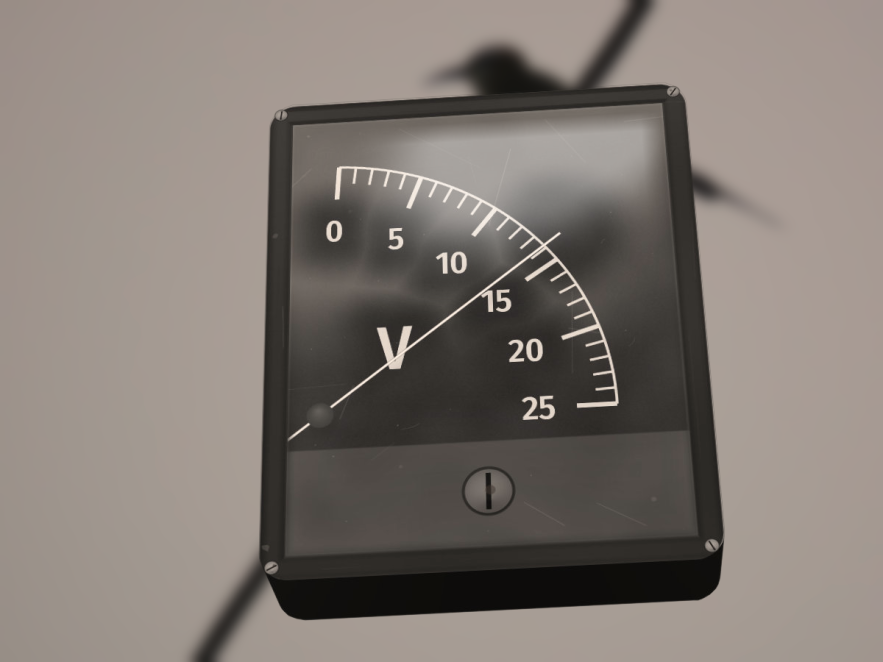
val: 14
